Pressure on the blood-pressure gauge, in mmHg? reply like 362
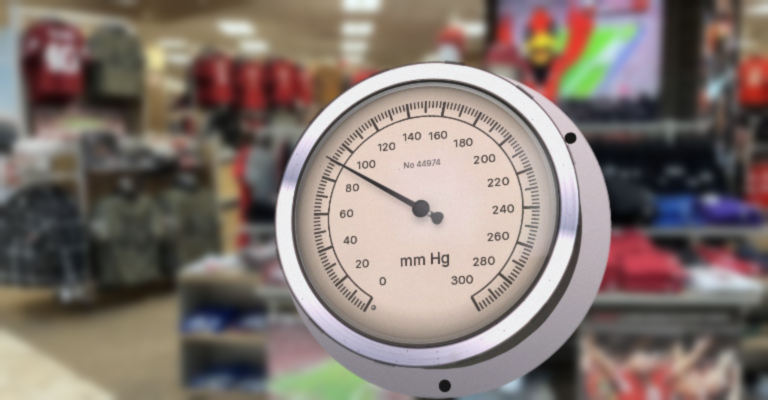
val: 90
